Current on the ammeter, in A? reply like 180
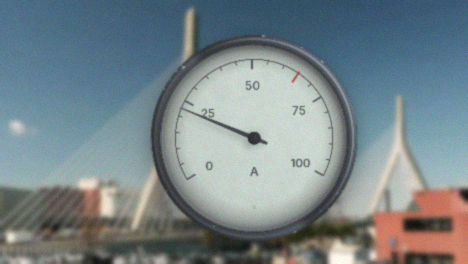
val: 22.5
